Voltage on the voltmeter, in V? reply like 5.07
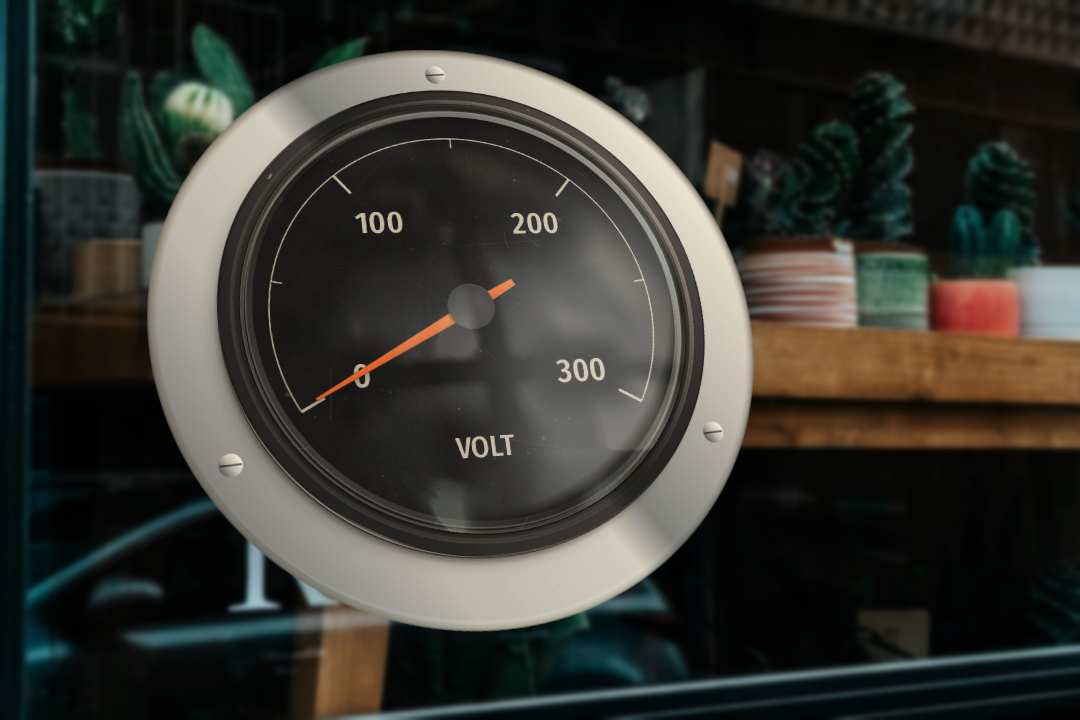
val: 0
